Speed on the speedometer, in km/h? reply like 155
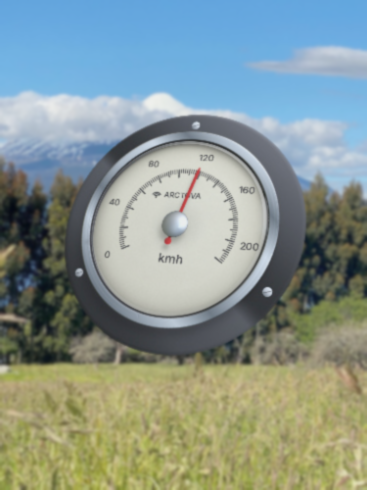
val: 120
